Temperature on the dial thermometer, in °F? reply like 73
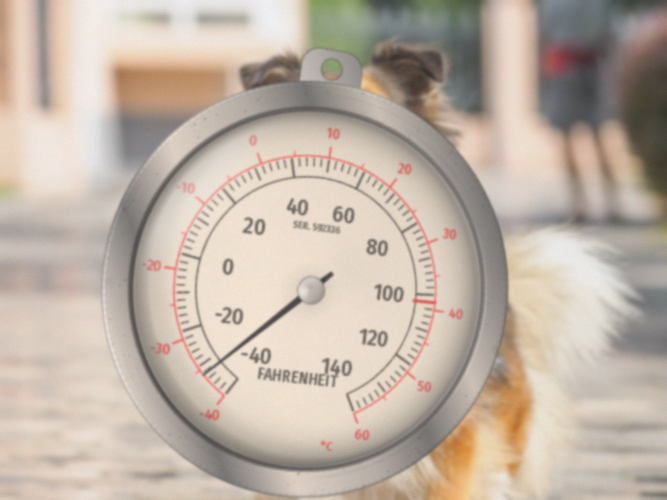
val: -32
